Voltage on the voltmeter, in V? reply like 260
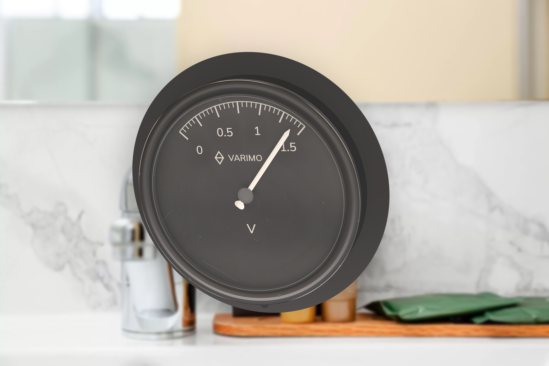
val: 1.4
